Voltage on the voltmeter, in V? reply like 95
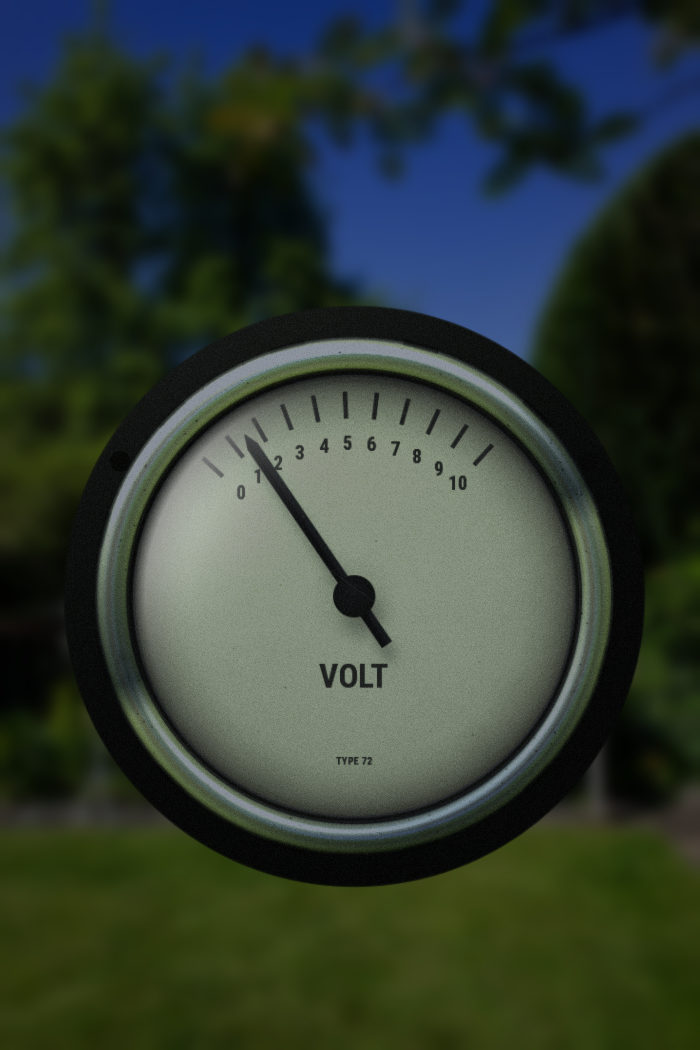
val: 1.5
